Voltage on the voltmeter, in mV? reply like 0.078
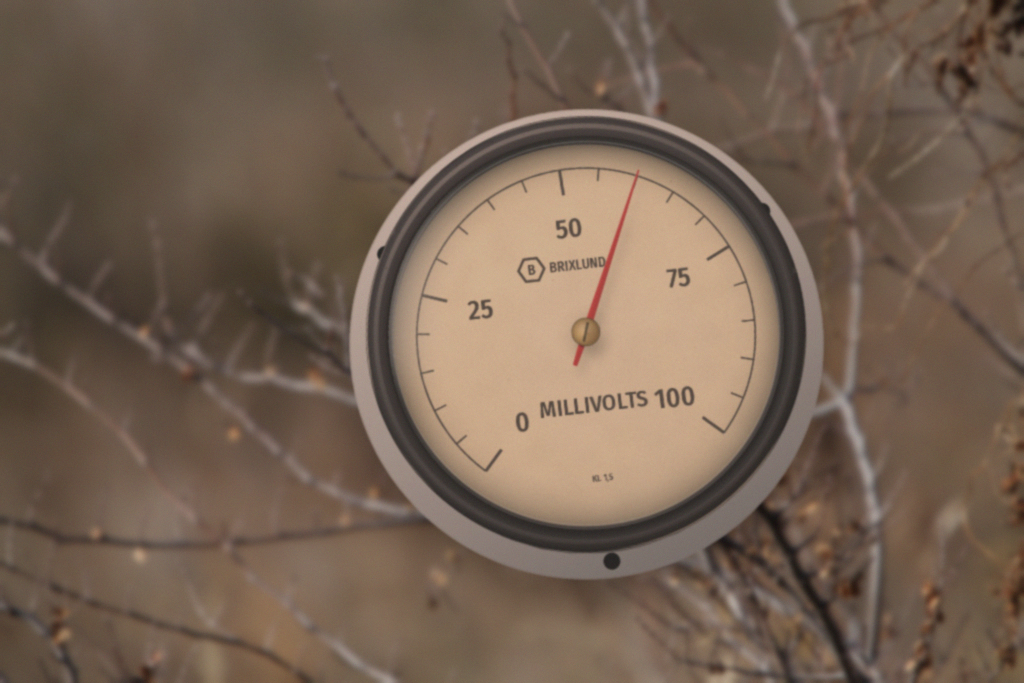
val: 60
